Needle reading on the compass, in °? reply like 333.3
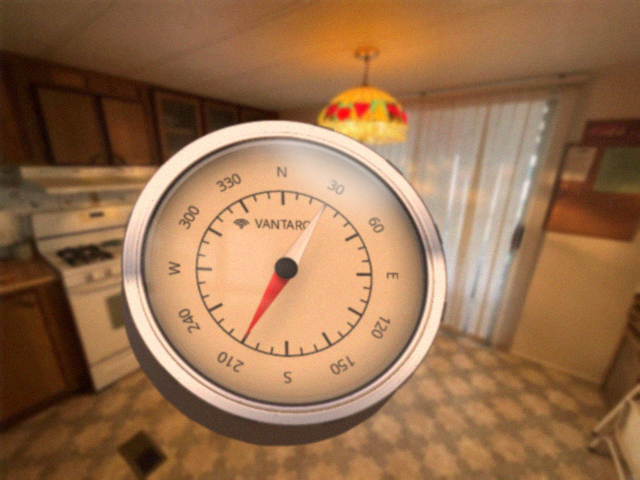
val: 210
